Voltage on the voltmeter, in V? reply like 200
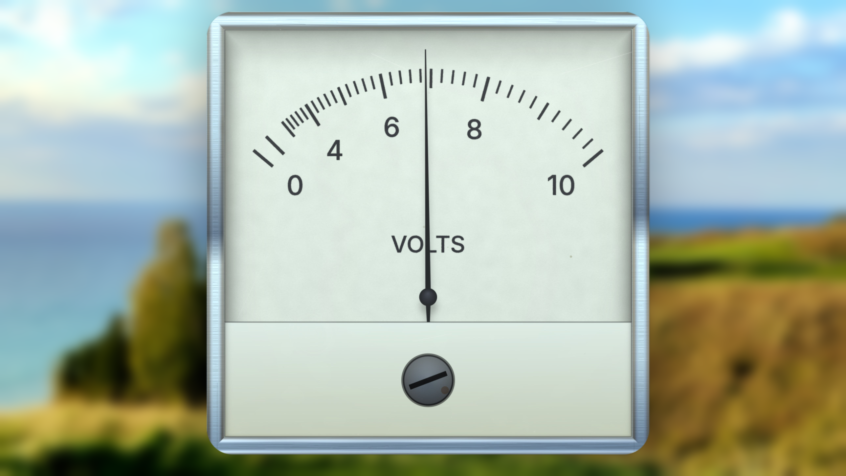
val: 6.9
